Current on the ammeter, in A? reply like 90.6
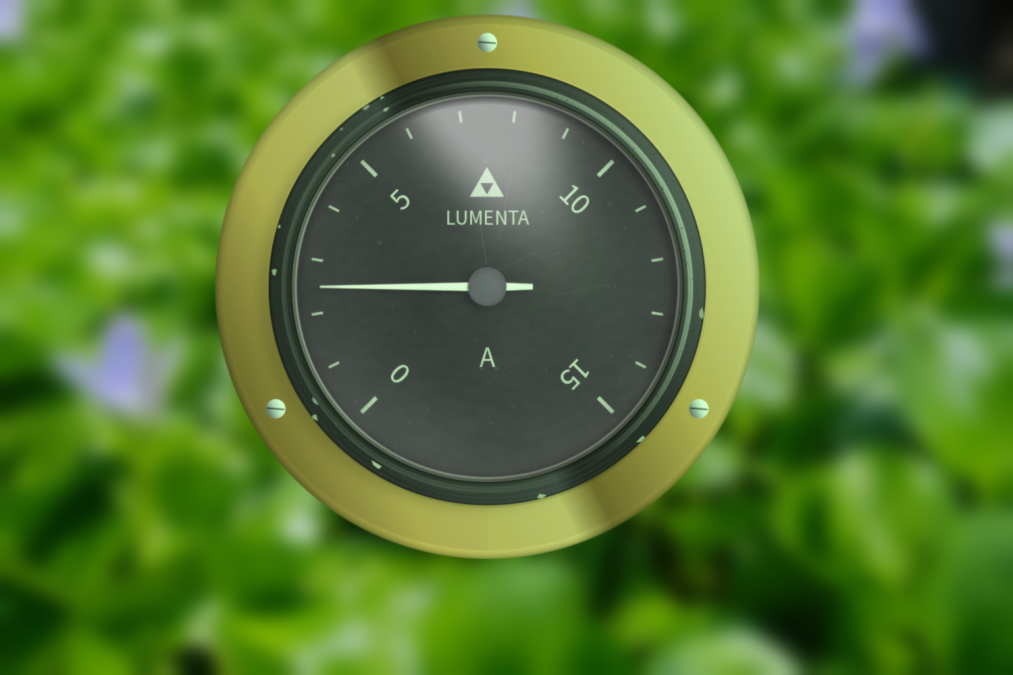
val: 2.5
